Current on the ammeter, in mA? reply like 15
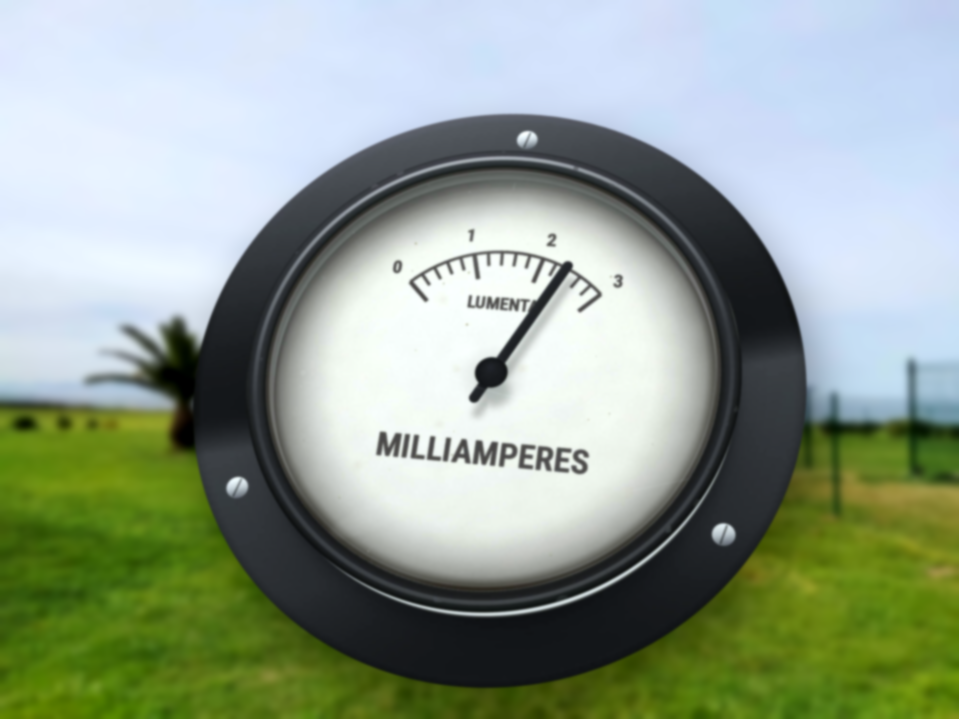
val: 2.4
